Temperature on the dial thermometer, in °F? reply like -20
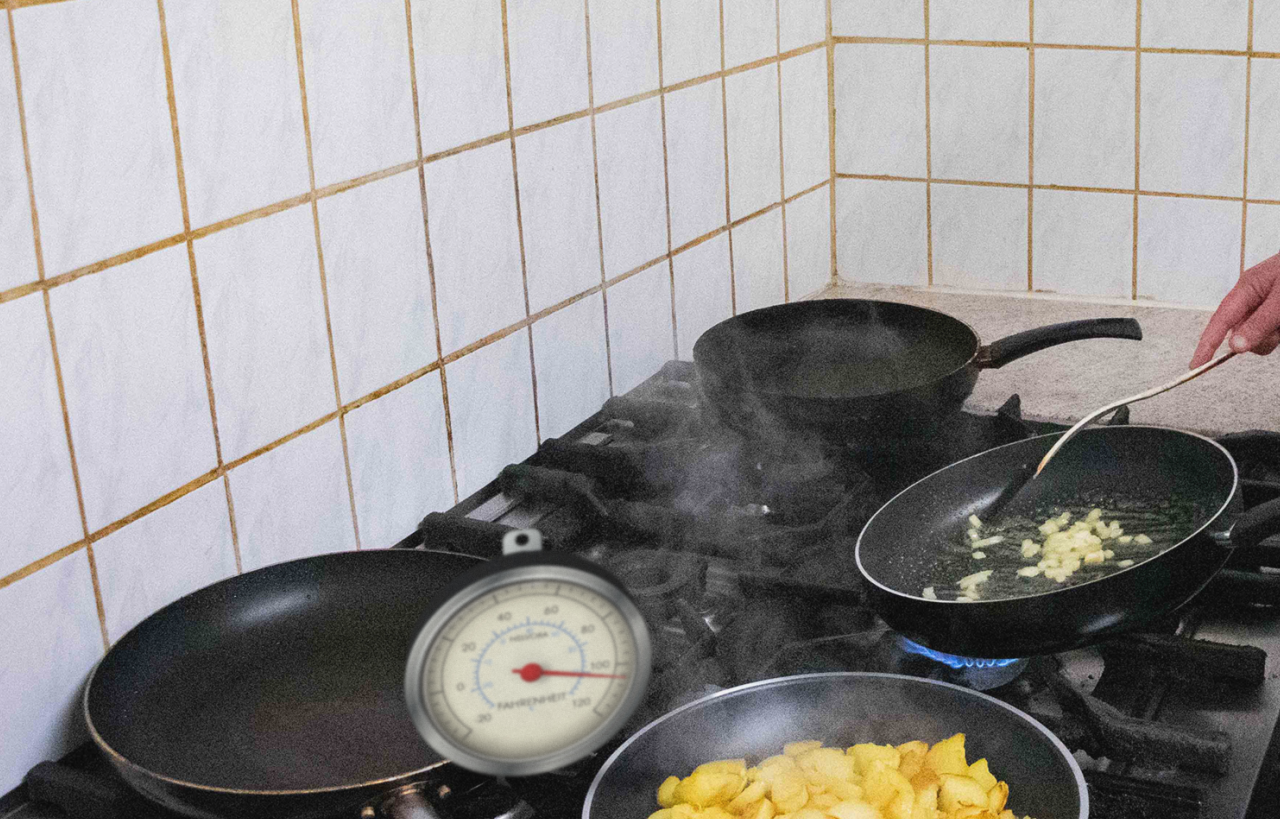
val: 104
